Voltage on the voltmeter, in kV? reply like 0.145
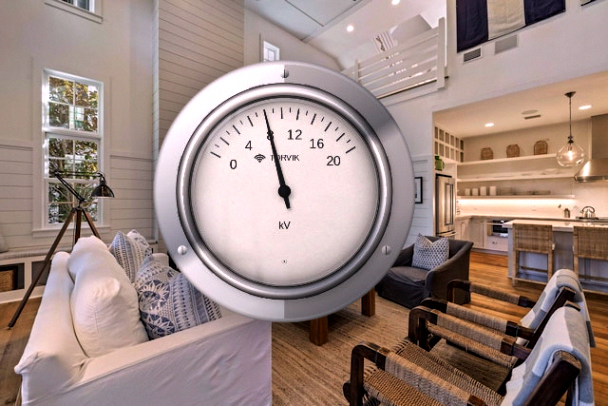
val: 8
